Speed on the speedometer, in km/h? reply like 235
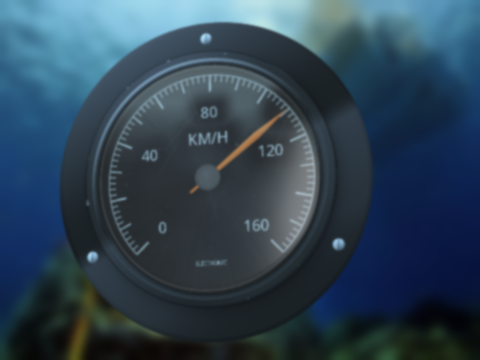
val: 110
